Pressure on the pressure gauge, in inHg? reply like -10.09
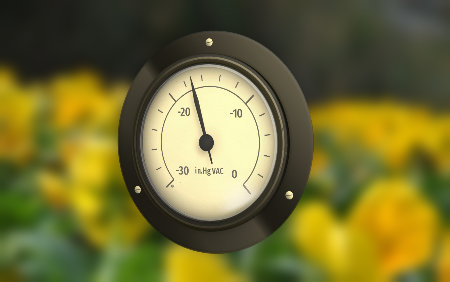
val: -17
